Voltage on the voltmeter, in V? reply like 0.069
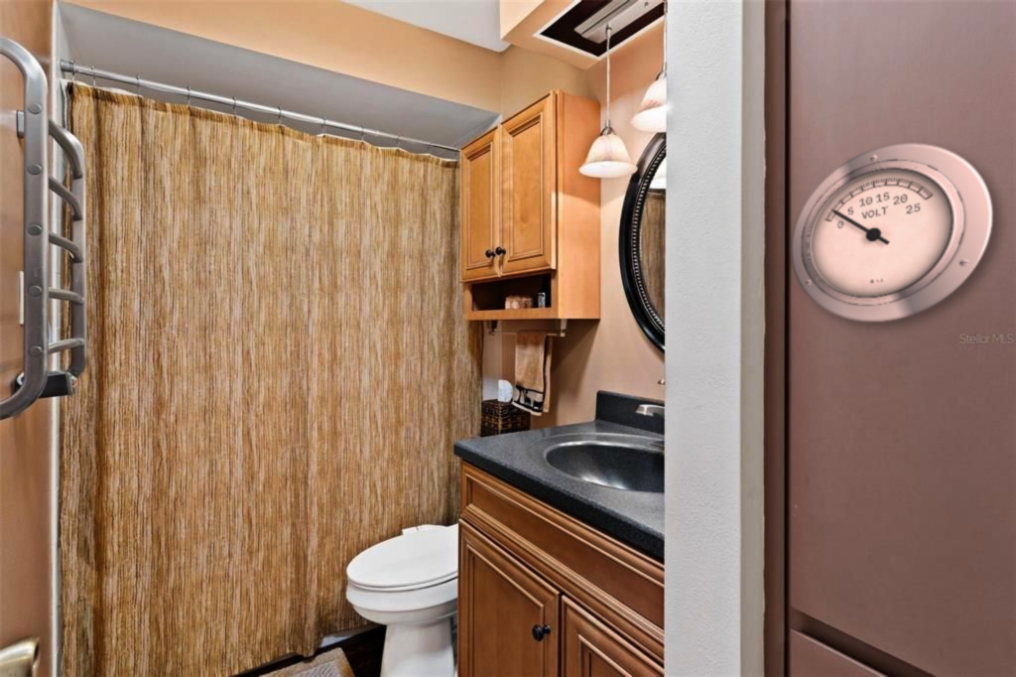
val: 2.5
